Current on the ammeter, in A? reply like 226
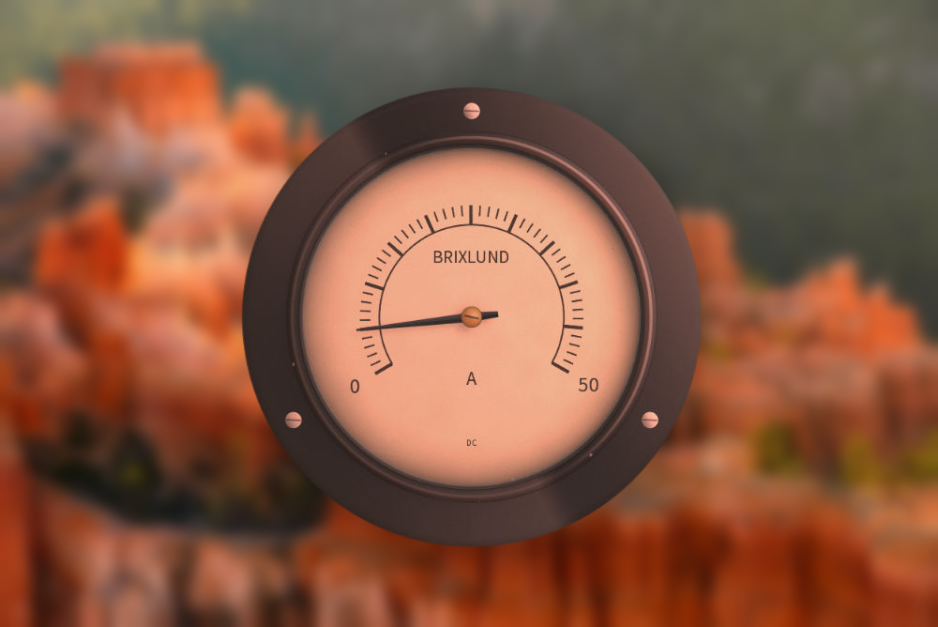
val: 5
